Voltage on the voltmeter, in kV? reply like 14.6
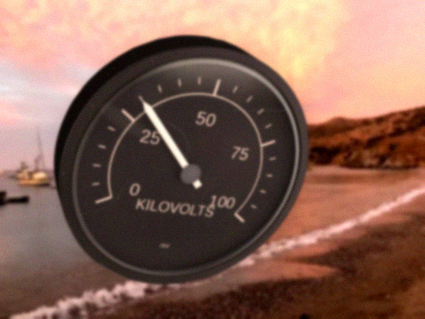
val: 30
